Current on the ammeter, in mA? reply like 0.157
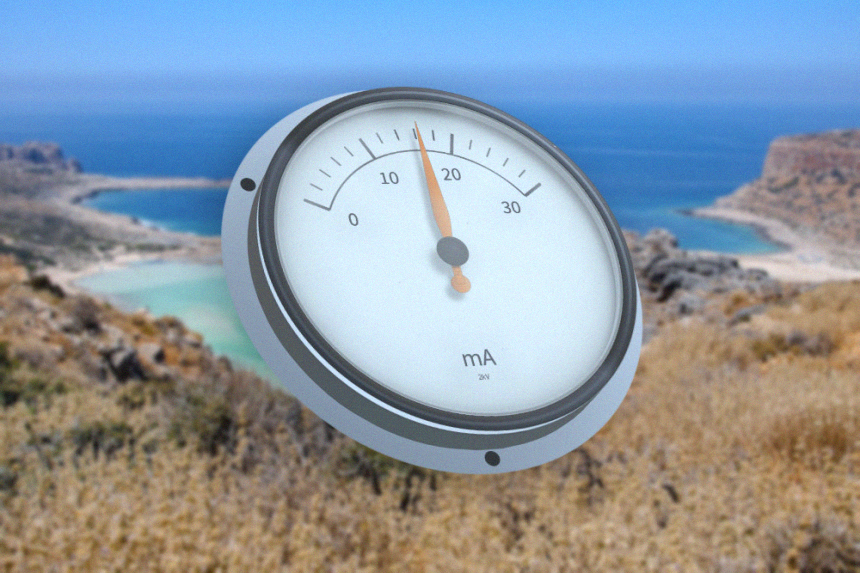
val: 16
